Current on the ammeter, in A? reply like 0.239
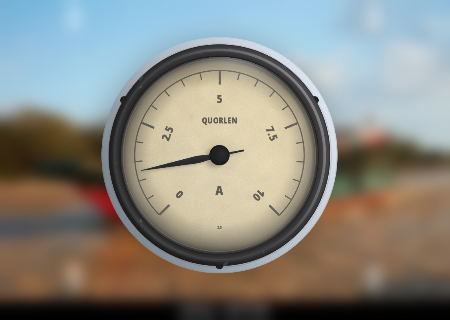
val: 1.25
